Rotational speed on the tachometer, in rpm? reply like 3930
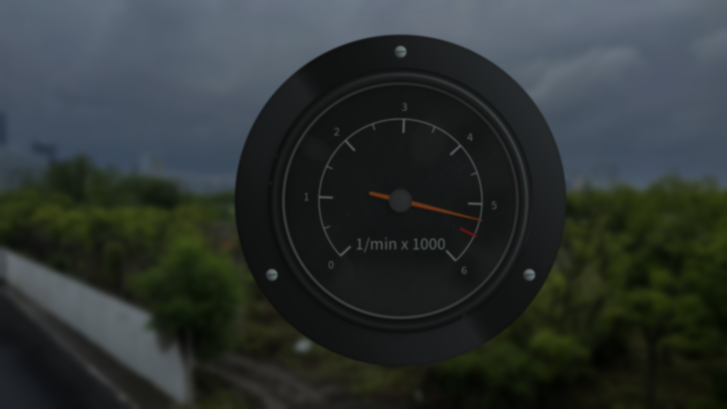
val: 5250
